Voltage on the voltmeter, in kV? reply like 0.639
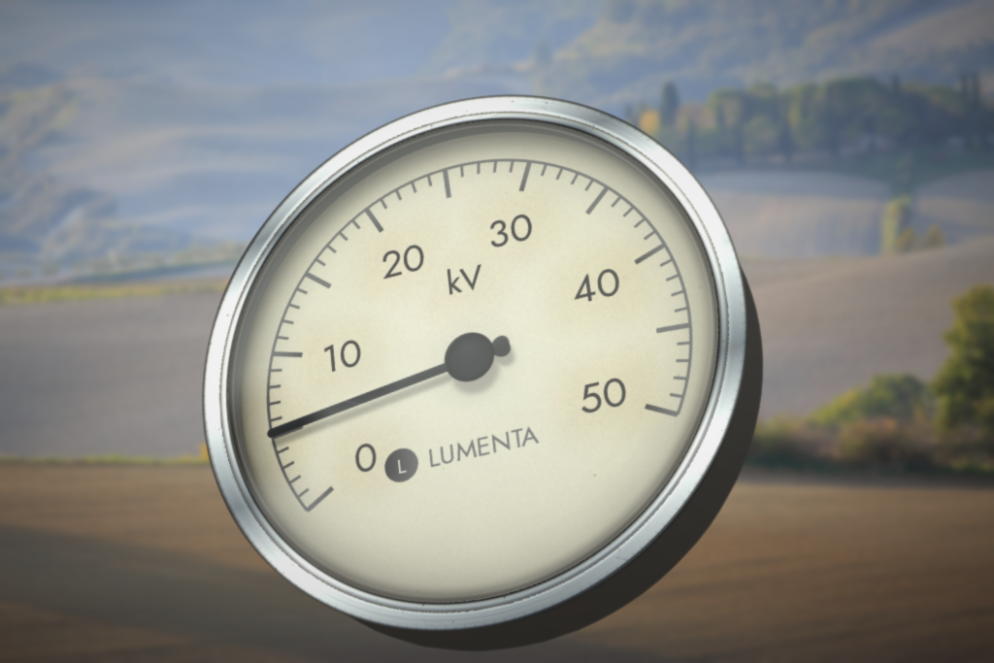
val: 5
